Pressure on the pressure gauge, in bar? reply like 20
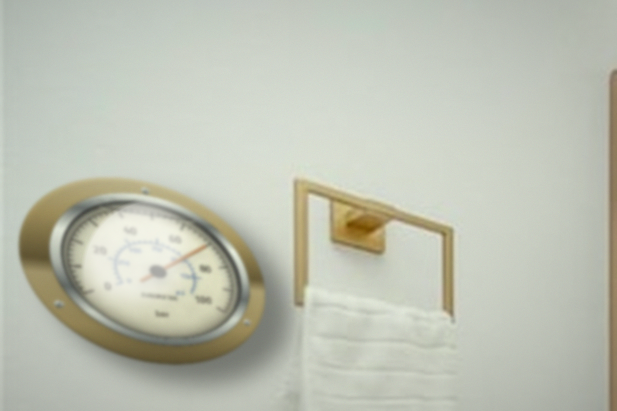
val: 70
